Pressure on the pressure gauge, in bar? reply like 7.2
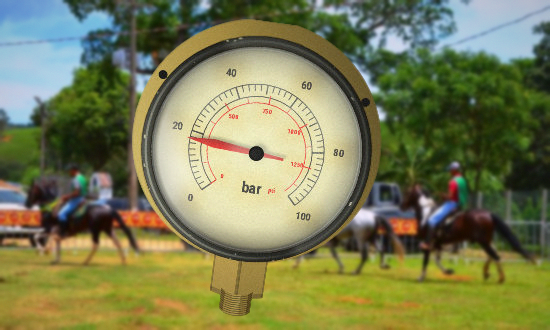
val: 18
